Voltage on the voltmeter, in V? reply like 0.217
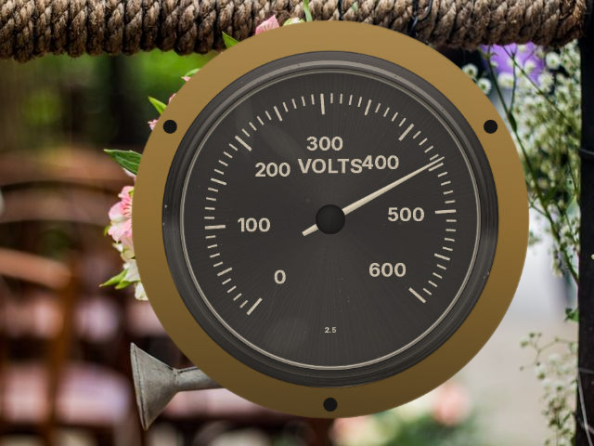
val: 445
